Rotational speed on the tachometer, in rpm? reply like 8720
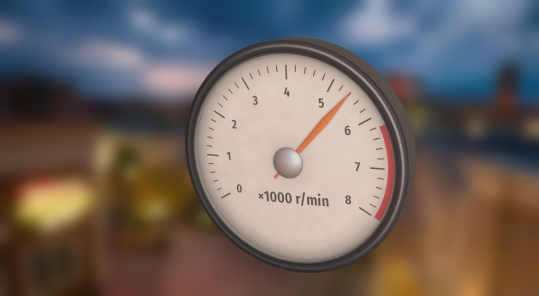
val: 5400
